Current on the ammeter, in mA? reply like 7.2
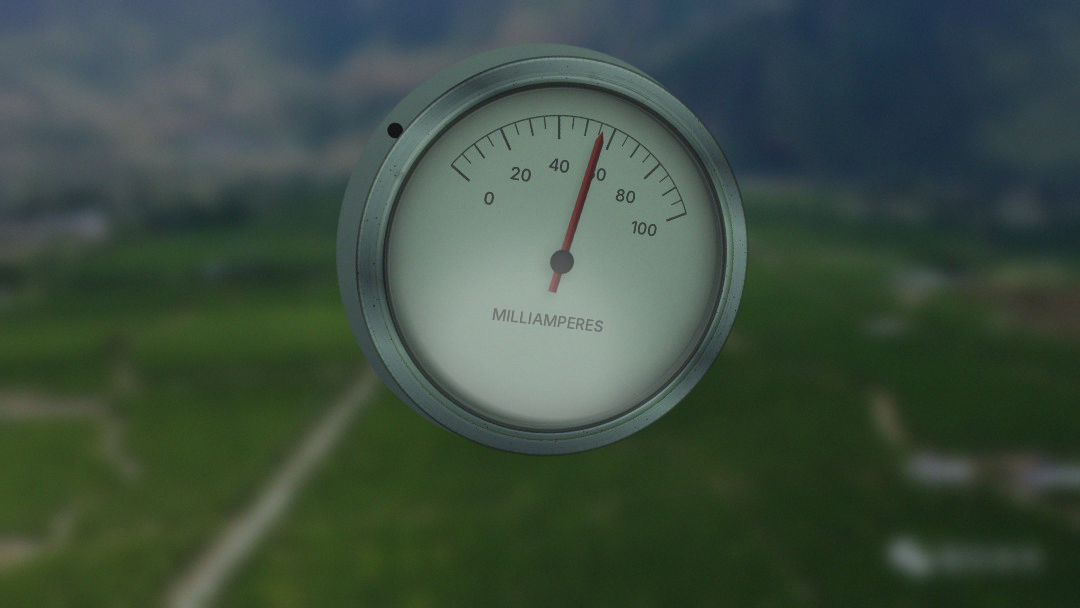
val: 55
